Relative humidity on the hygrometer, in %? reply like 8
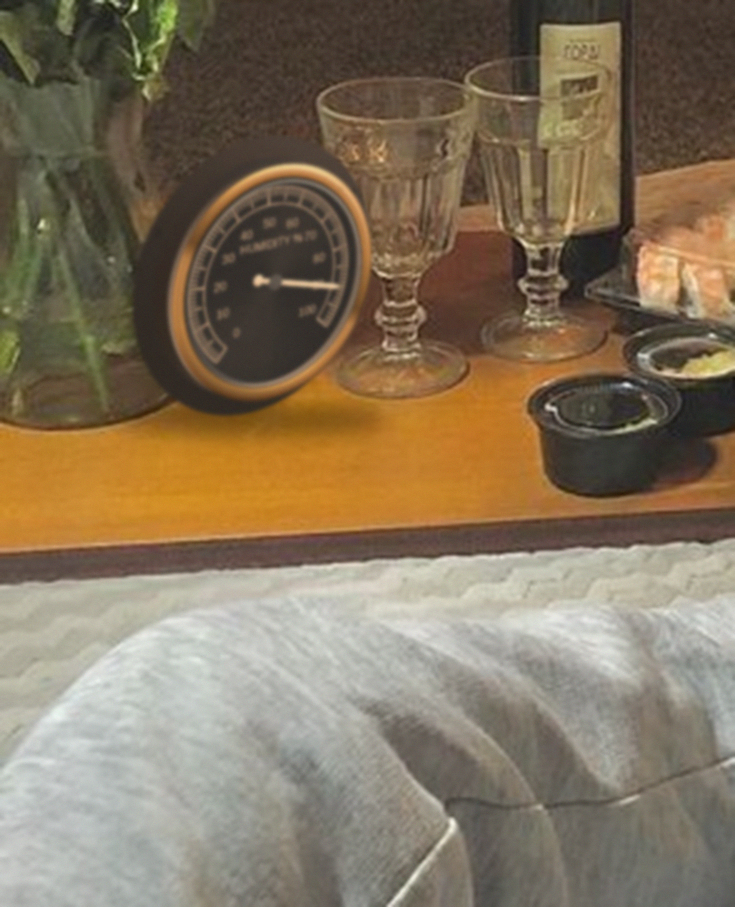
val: 90
